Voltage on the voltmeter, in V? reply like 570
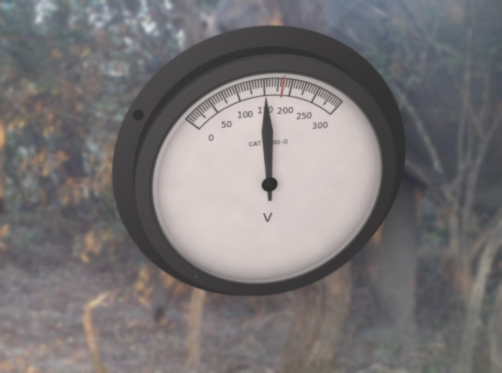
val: 150
